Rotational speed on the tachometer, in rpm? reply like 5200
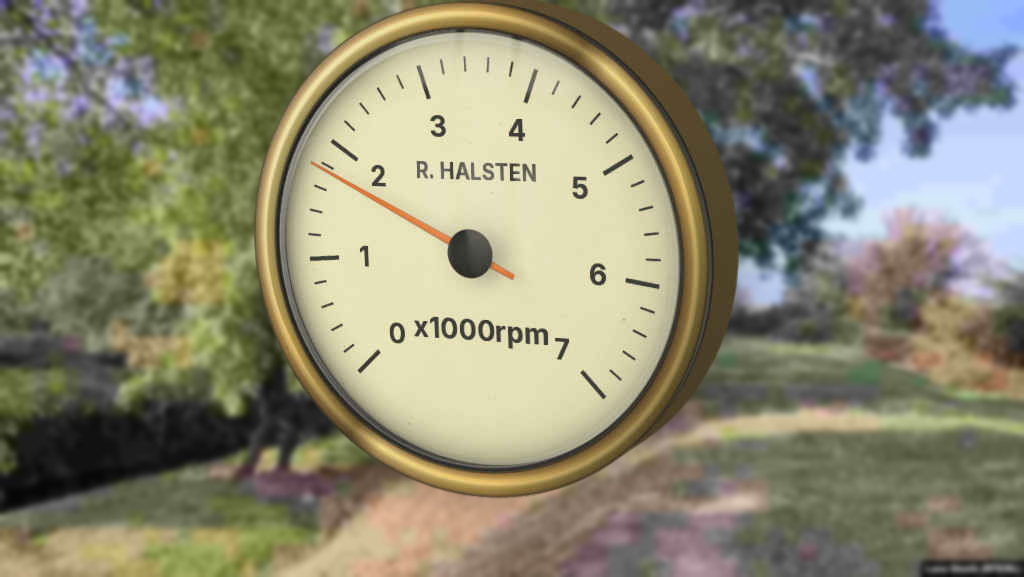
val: 1800
